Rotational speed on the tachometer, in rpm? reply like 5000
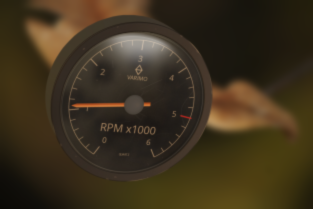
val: 1100
